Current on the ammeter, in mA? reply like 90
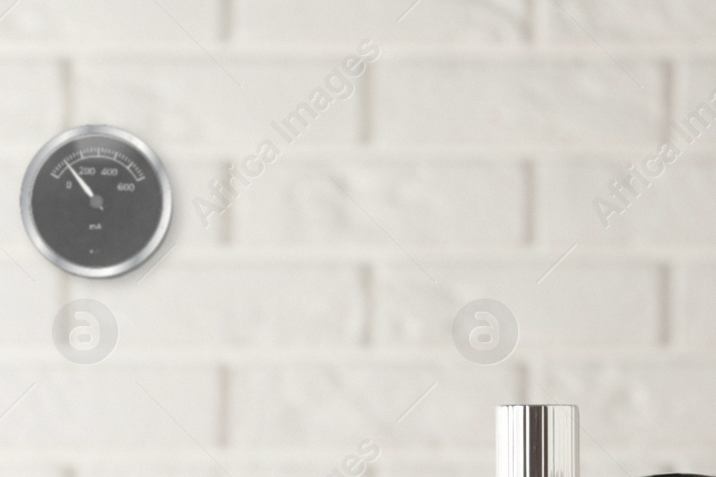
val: 100
